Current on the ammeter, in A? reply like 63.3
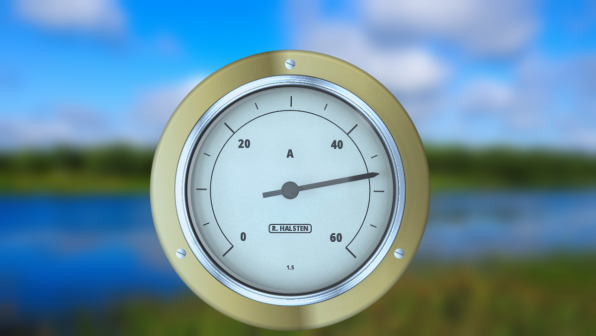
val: 47.5
